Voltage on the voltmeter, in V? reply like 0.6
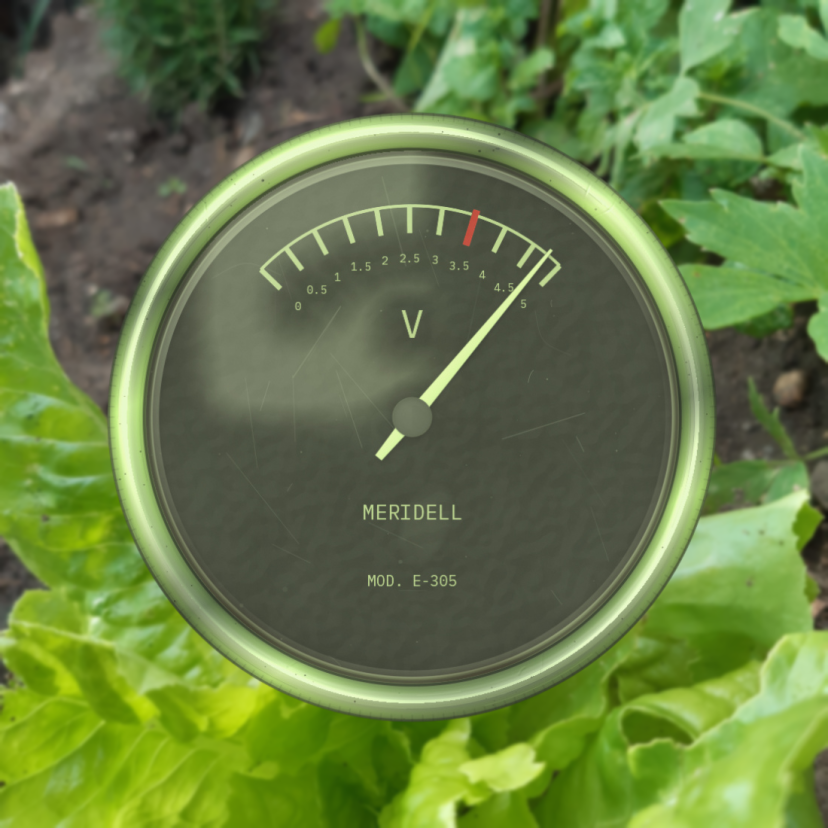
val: 4.75
